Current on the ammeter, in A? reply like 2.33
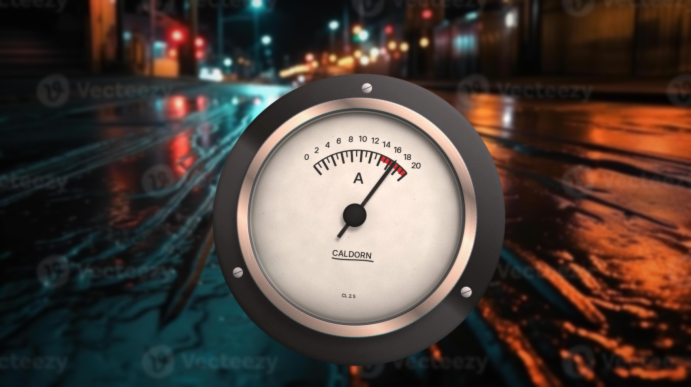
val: 17
